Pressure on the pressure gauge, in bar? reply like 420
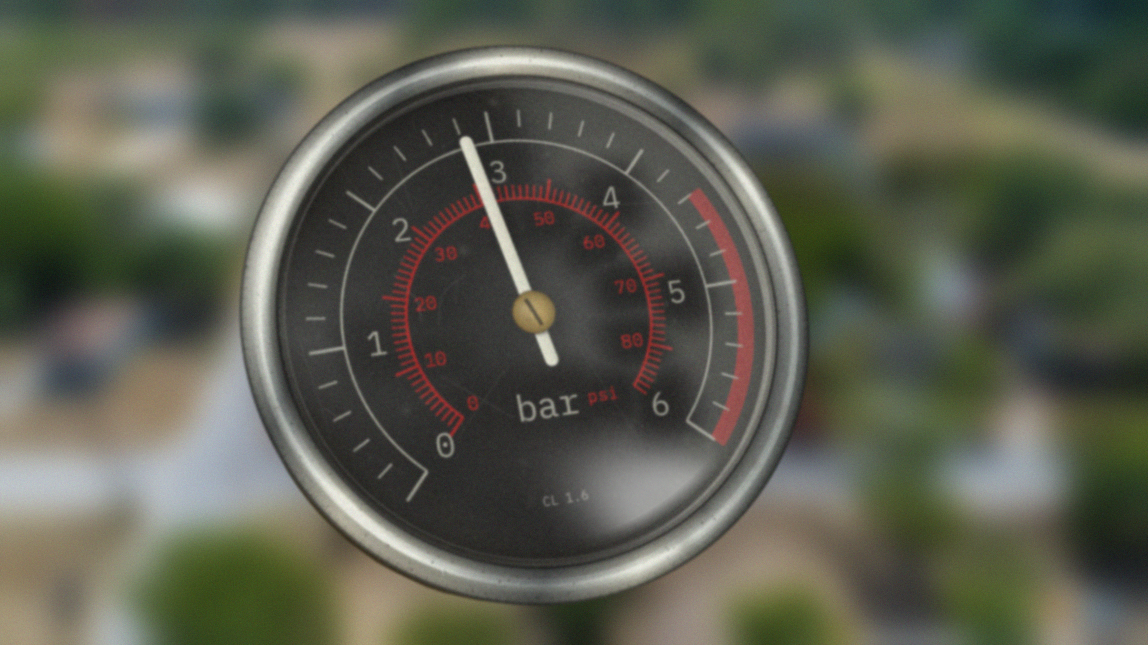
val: 2.8
